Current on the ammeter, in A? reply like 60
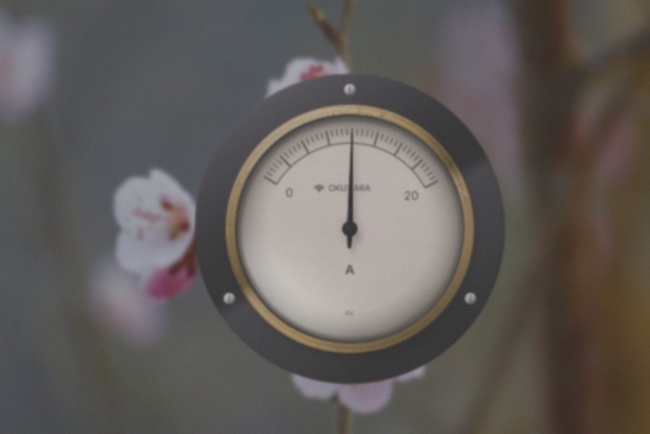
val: 10
